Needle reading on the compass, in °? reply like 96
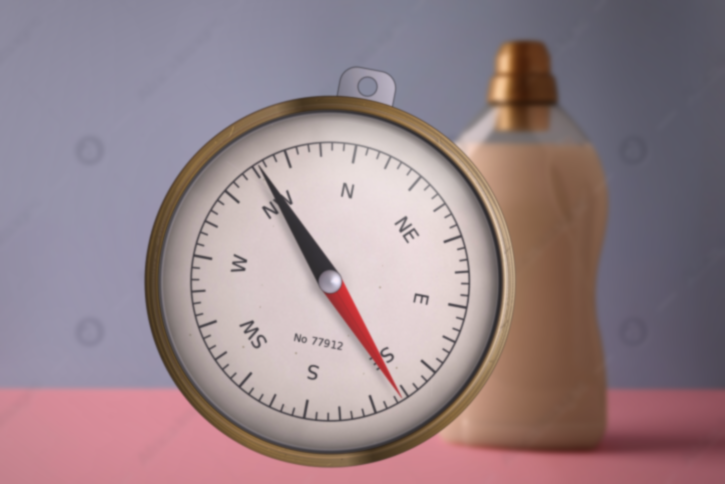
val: 137.5
